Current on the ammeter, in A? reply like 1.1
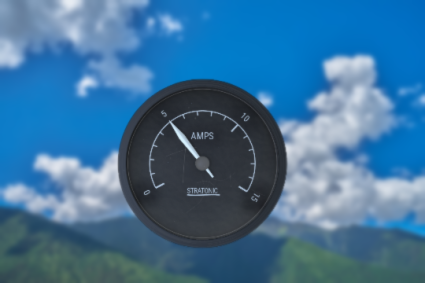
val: 5
